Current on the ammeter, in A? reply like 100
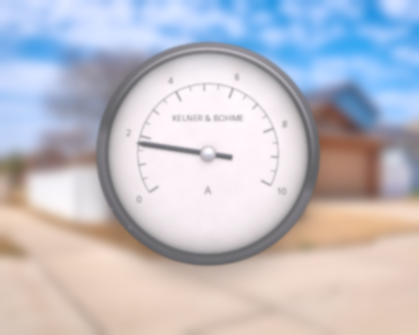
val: 1.75
